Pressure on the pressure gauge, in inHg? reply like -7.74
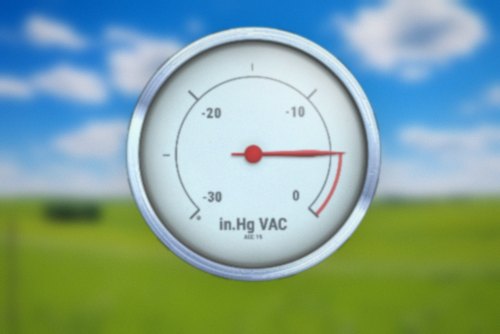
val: -5
